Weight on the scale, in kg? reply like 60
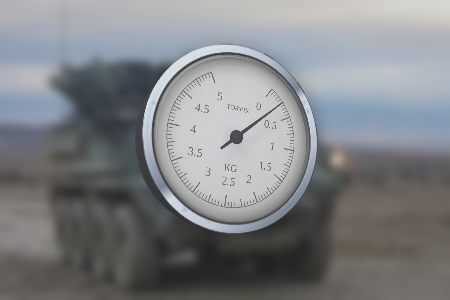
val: 0.25
